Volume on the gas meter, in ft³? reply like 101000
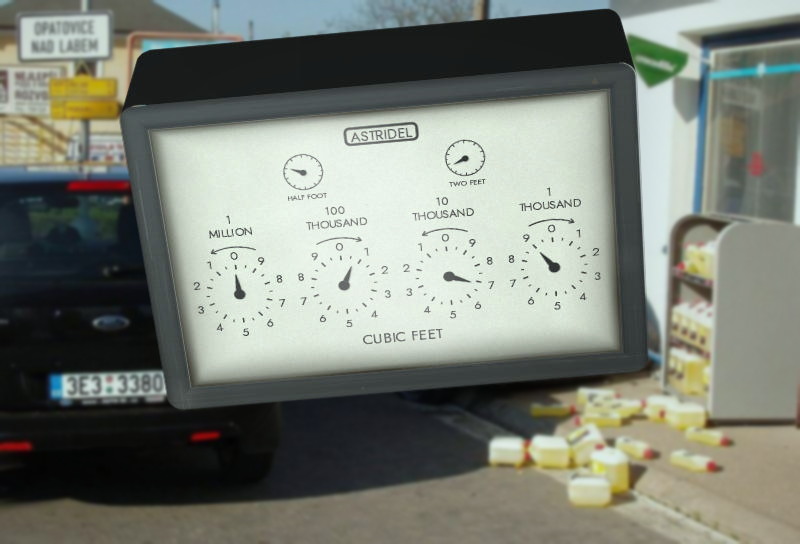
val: 6900
